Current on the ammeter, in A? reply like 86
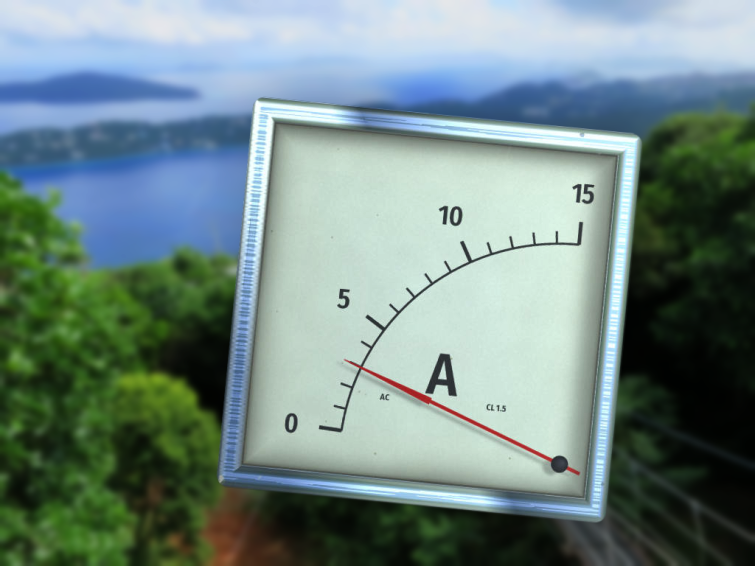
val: 3
